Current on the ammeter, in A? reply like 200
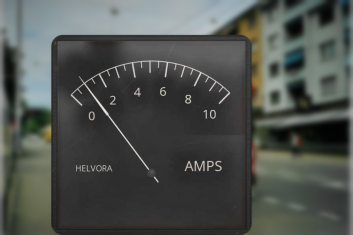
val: 1
